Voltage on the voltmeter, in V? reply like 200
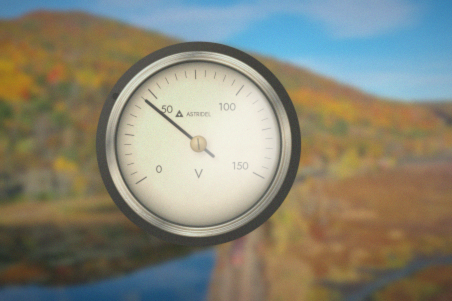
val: 45
